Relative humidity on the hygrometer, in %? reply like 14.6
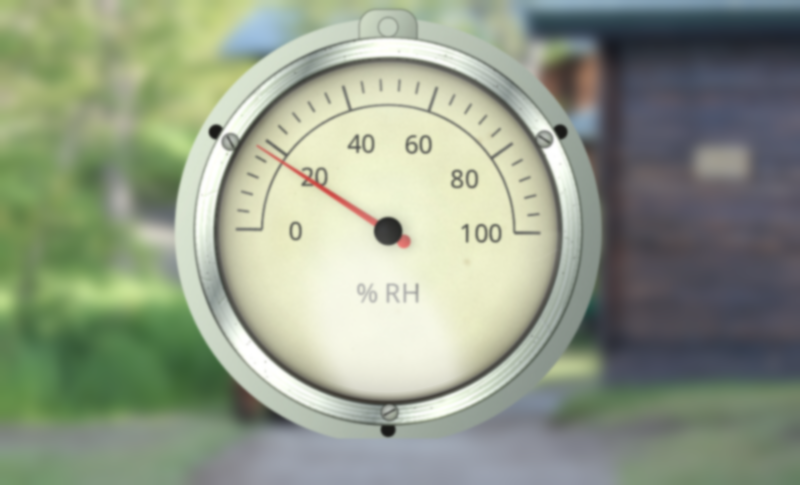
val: 18
